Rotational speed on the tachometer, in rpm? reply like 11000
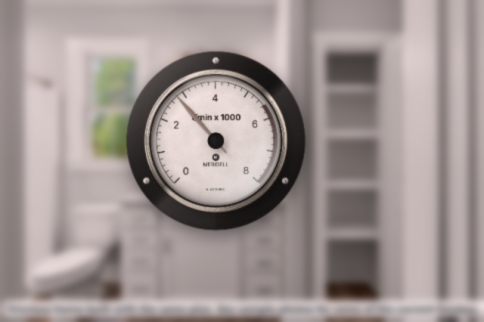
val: 2800
